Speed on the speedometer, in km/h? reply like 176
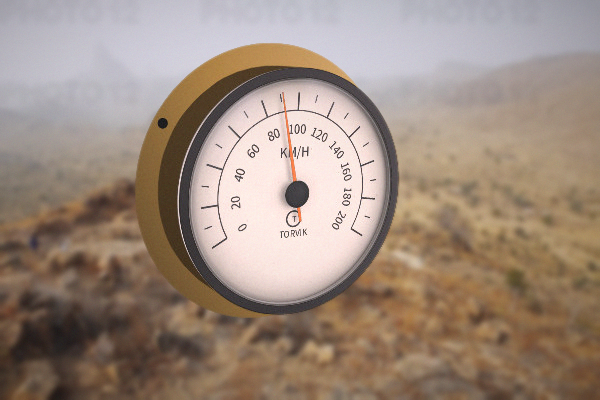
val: 90
